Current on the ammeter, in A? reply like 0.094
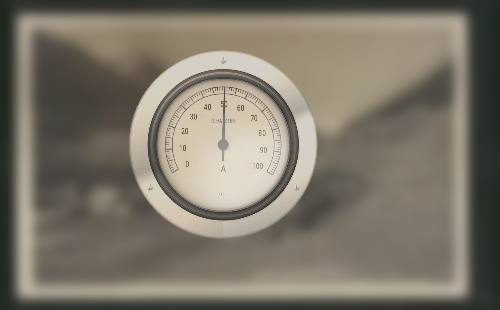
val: 50
